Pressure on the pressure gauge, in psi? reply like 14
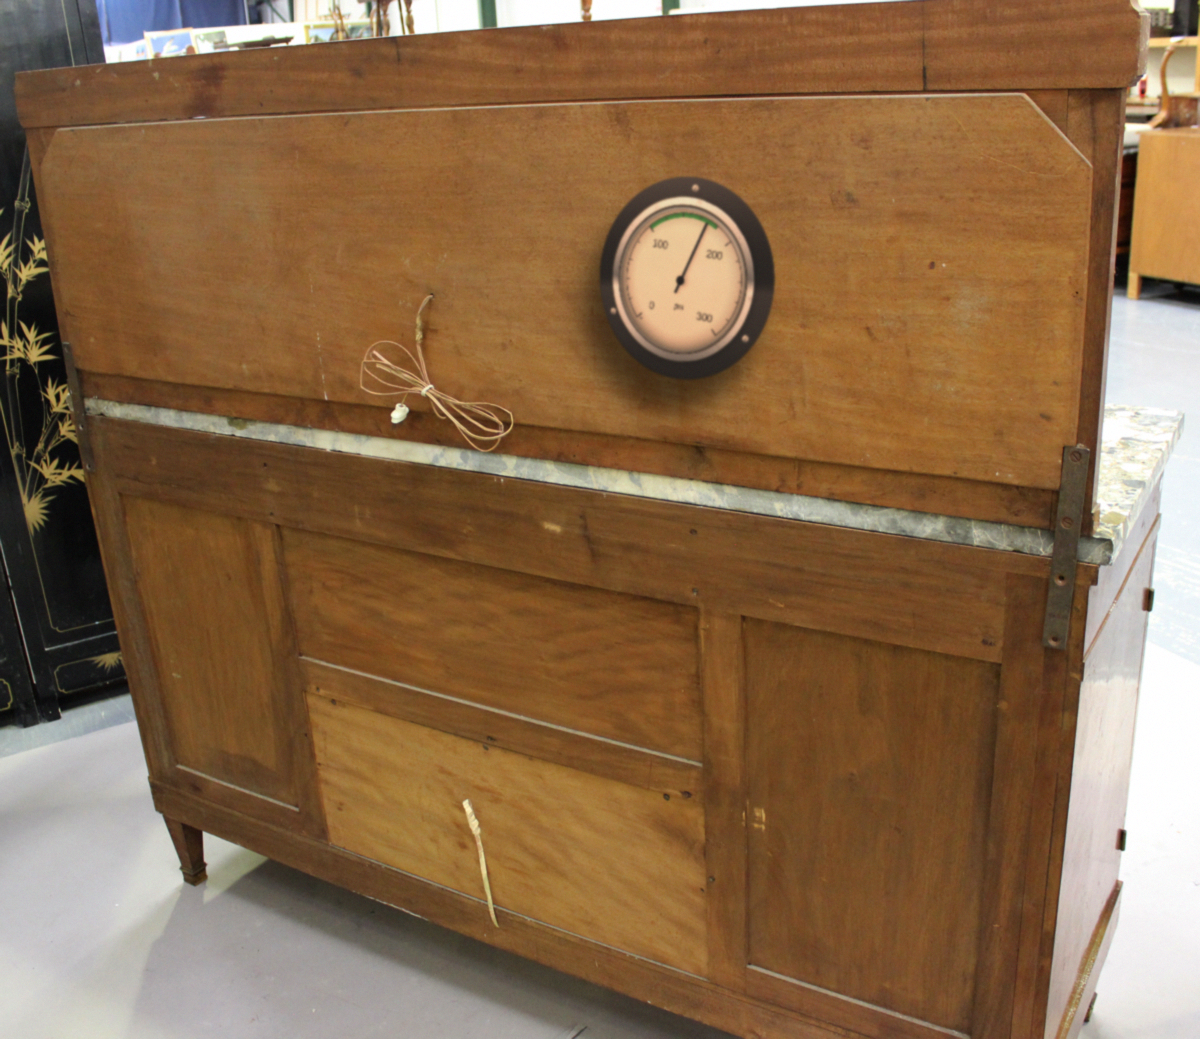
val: 170
